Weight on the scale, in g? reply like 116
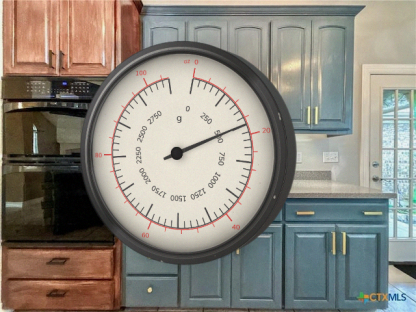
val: 500
